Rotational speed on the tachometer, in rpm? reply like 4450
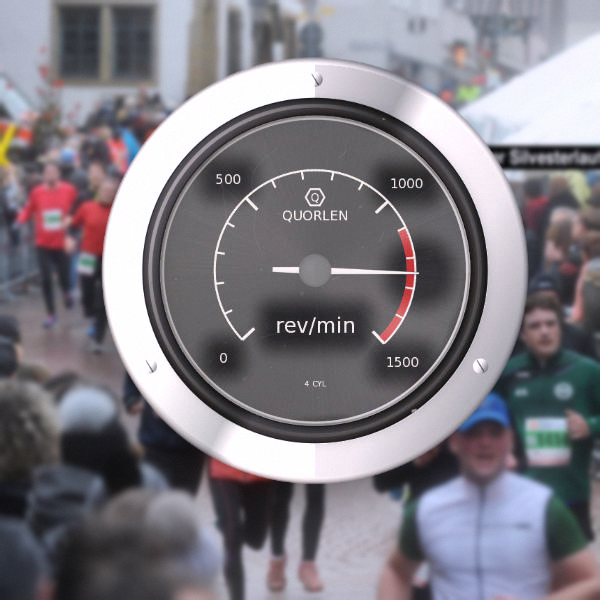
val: 1250
